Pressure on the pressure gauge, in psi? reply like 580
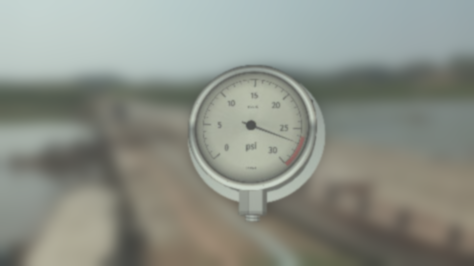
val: 27
